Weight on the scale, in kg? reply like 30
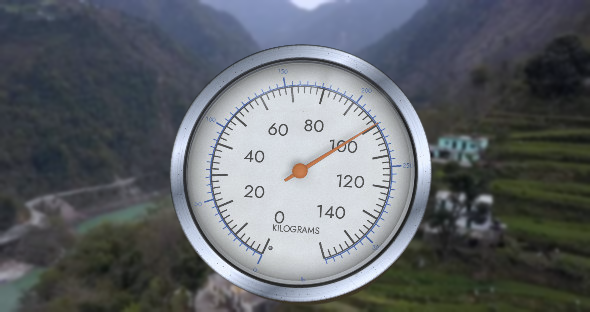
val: 100
